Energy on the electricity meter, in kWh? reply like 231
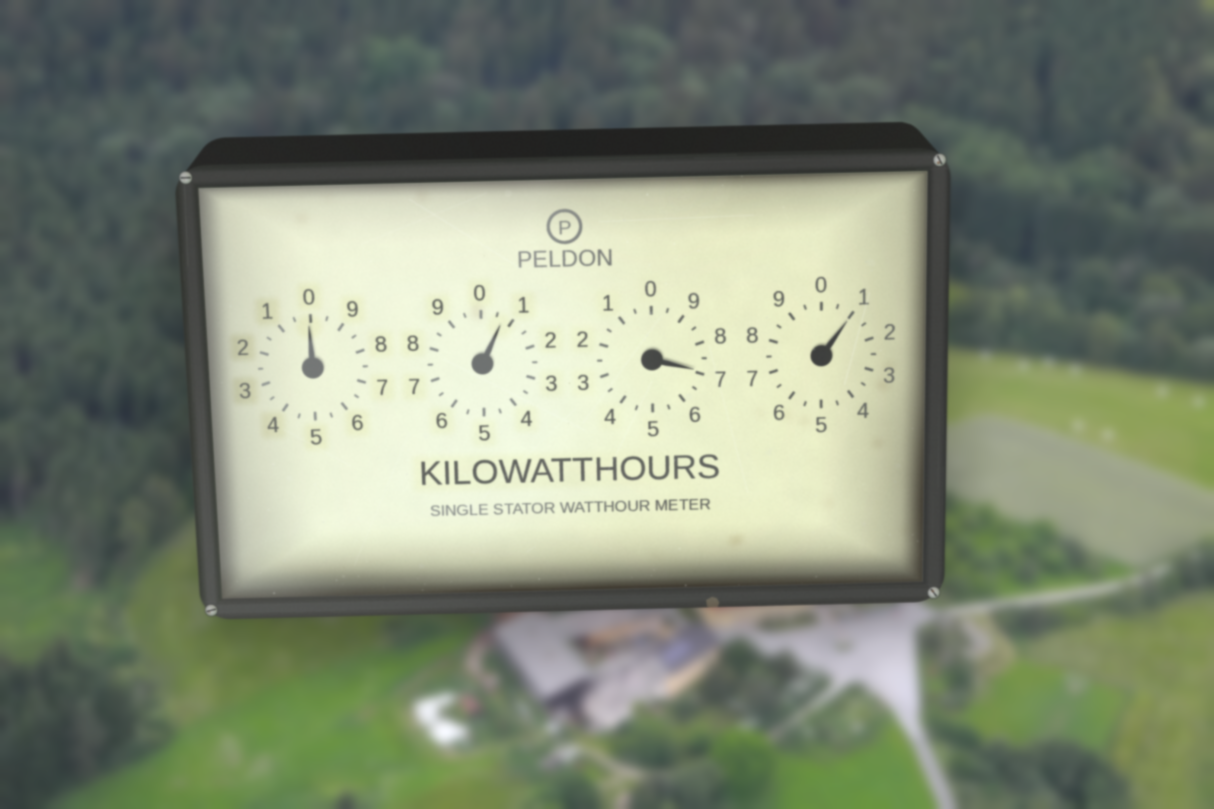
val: 71
